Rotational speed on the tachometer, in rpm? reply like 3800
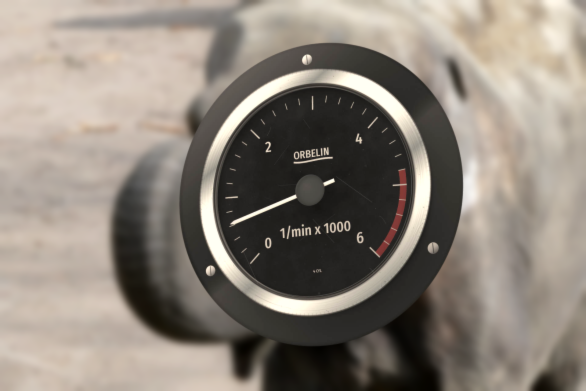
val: 600
